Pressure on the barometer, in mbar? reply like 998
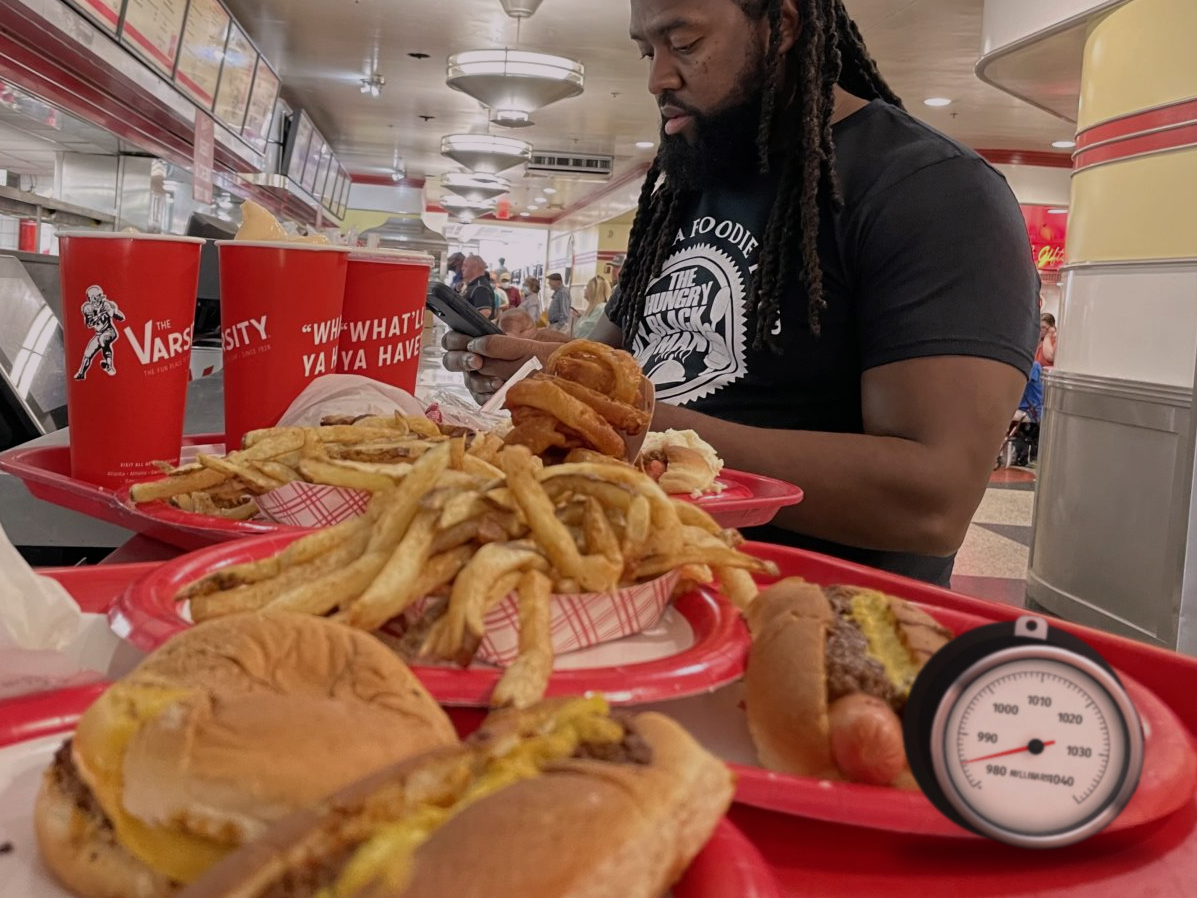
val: 985
